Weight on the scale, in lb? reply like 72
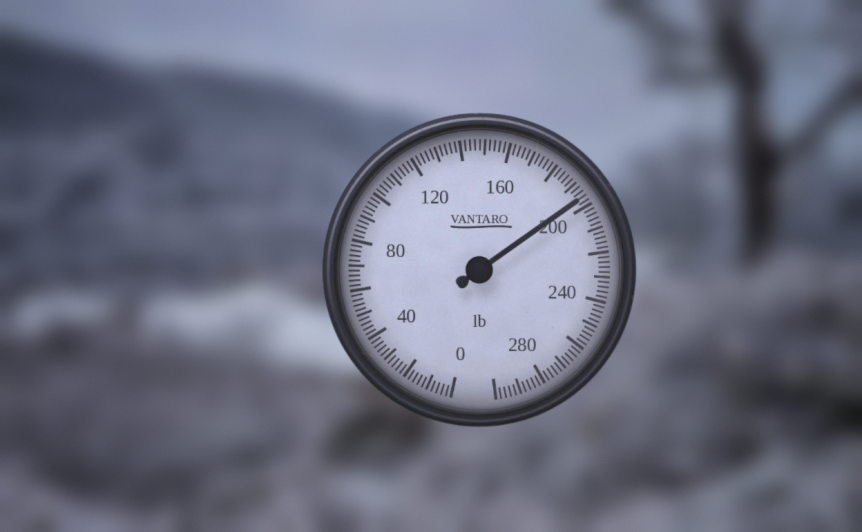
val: 196
